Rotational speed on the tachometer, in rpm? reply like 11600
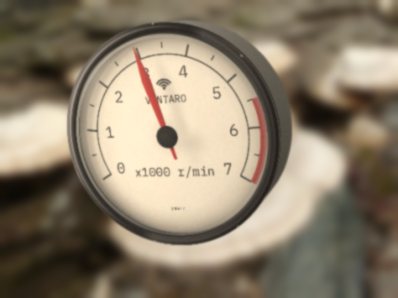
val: 3000
